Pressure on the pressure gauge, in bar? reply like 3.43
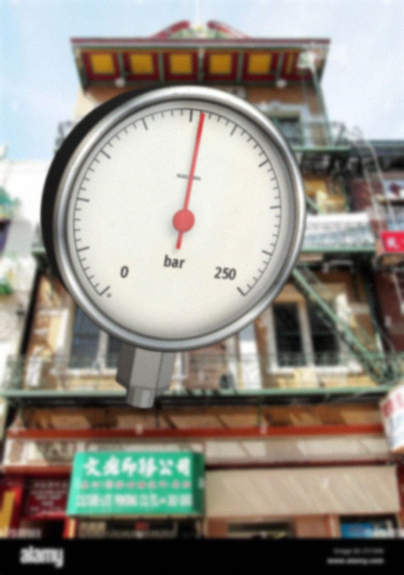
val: 130
